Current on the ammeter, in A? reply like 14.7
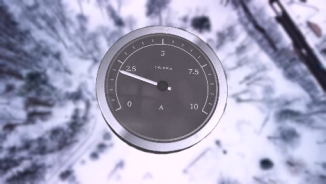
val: 2
